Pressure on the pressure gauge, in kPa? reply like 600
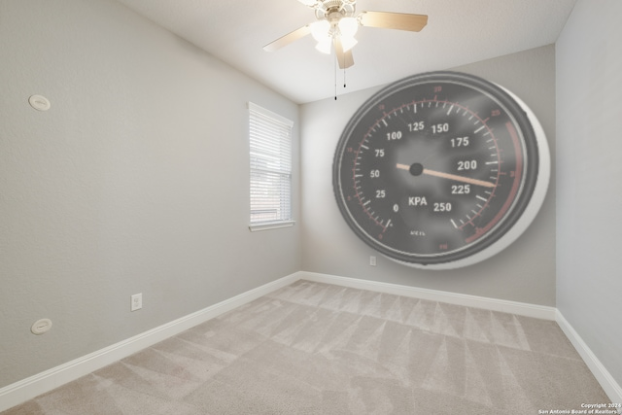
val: 215
